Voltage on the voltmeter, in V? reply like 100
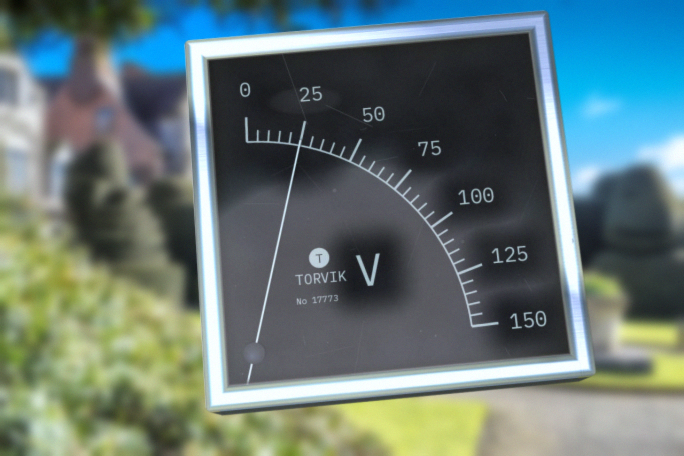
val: 25
